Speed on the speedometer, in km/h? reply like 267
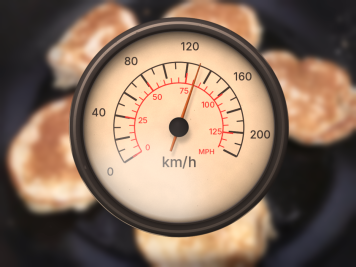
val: 130
